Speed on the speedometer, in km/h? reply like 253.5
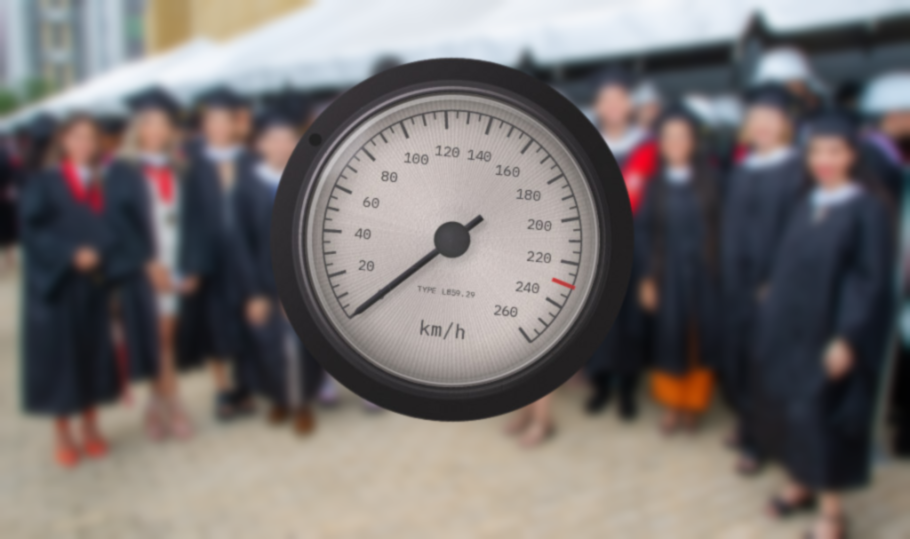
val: 0
